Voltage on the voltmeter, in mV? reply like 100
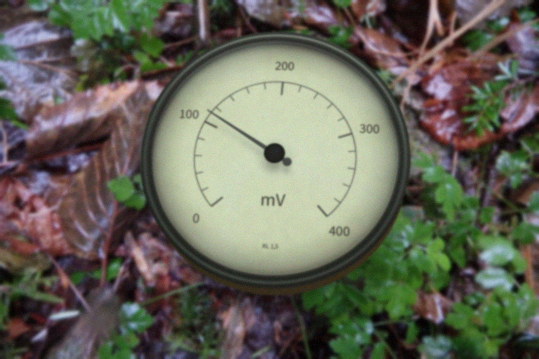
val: 110
